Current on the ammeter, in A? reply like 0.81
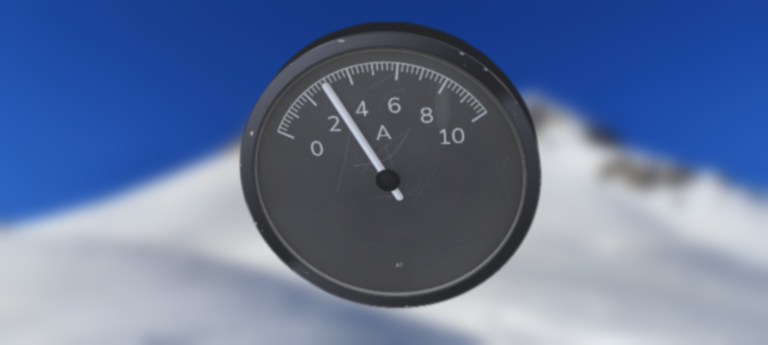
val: 3
